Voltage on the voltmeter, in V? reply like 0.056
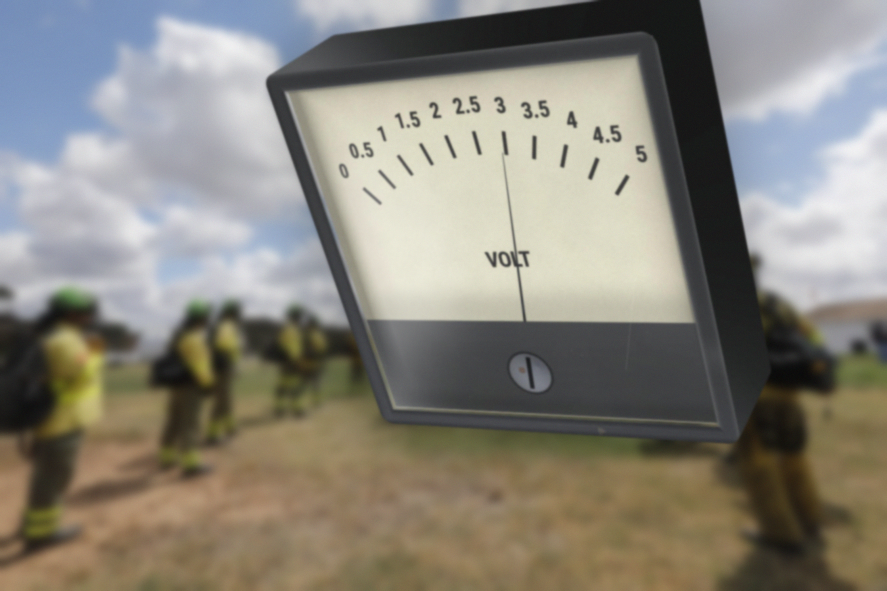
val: 3
